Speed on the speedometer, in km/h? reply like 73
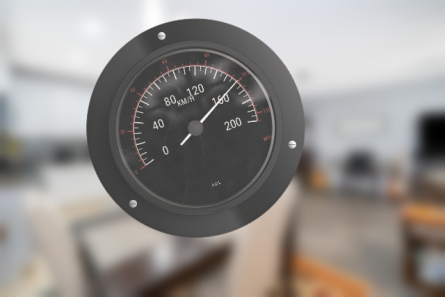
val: 160
